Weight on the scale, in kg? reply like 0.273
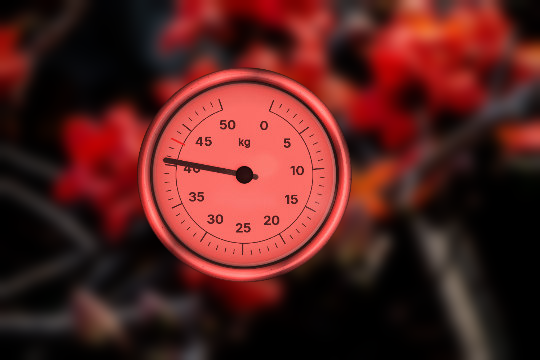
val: 40.5
